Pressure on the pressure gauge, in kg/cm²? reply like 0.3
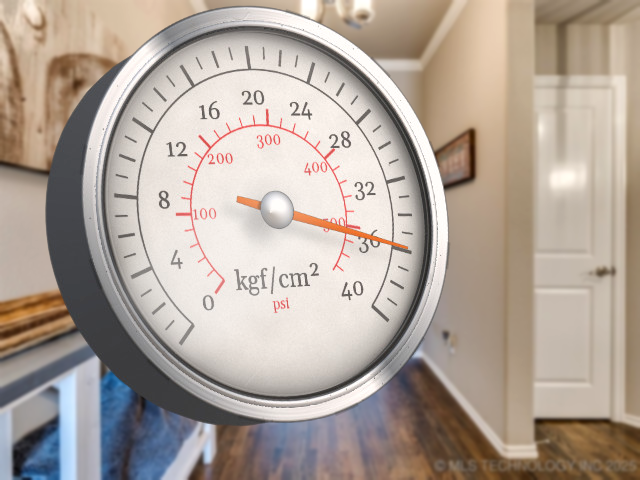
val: 36
